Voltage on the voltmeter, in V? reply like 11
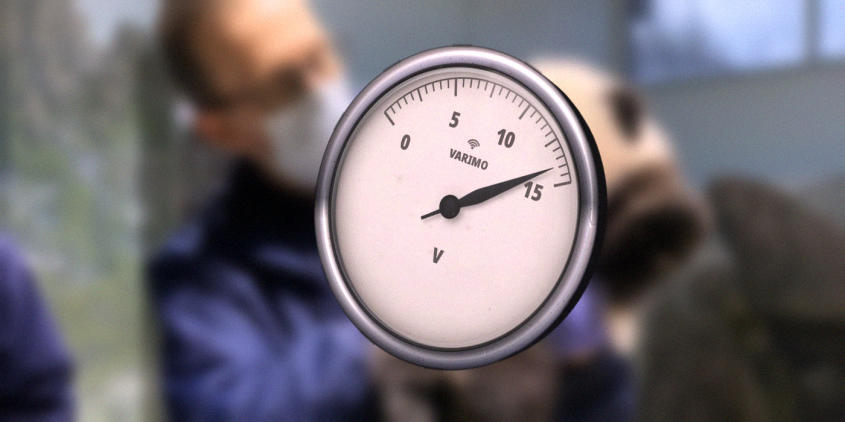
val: 14
